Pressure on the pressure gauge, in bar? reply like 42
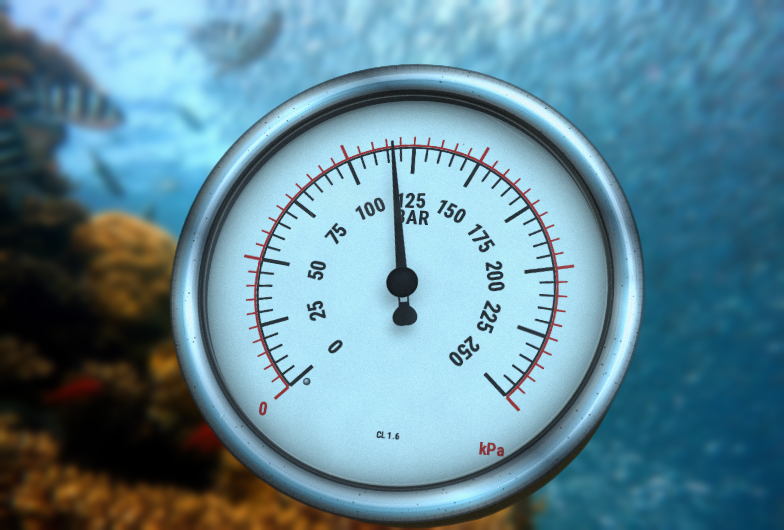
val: 117.5
